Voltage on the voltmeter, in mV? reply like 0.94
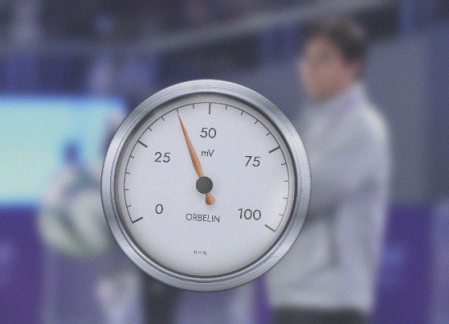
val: 40
